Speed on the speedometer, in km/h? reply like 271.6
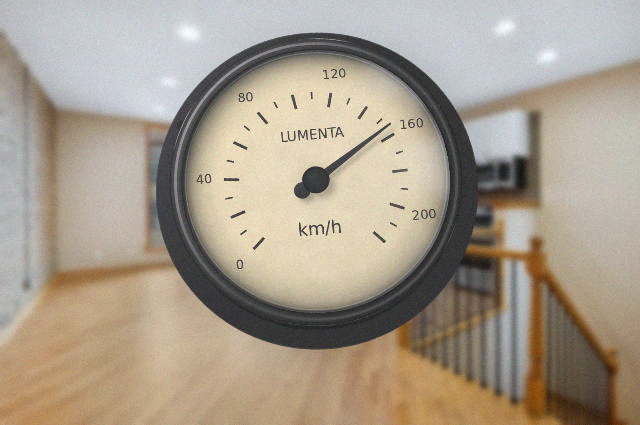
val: 155
